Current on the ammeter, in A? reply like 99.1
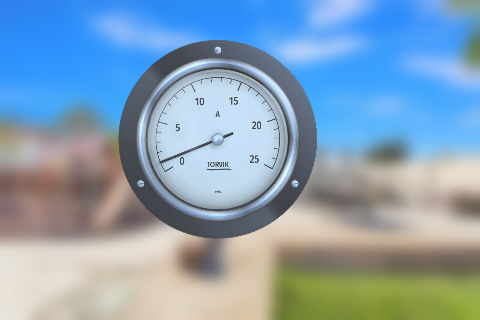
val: 1
